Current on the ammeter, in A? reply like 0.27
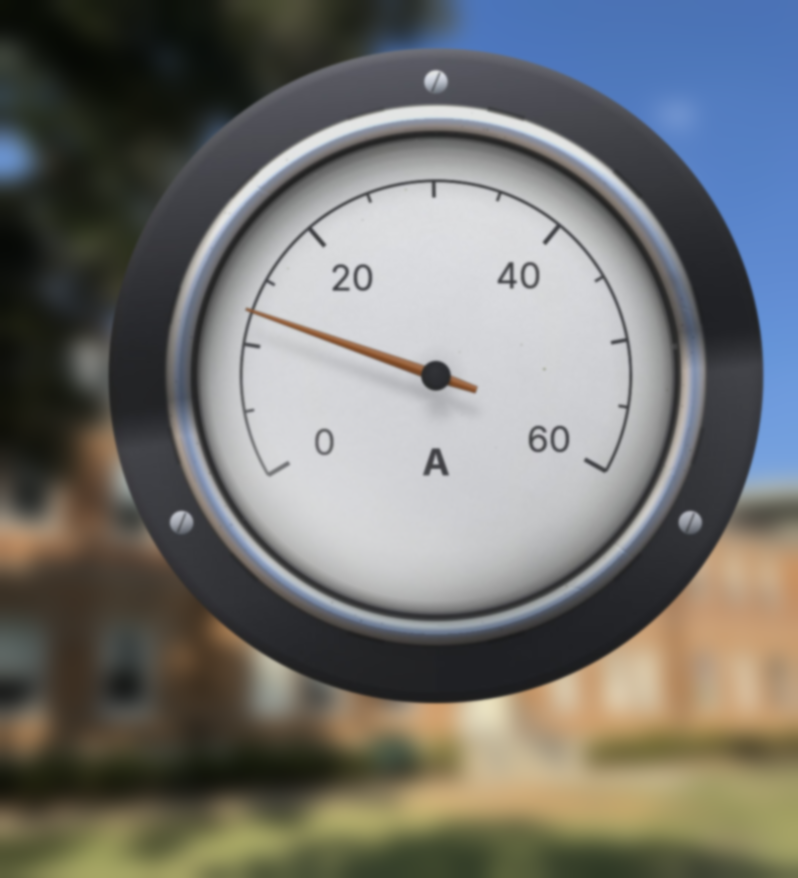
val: 12.5
